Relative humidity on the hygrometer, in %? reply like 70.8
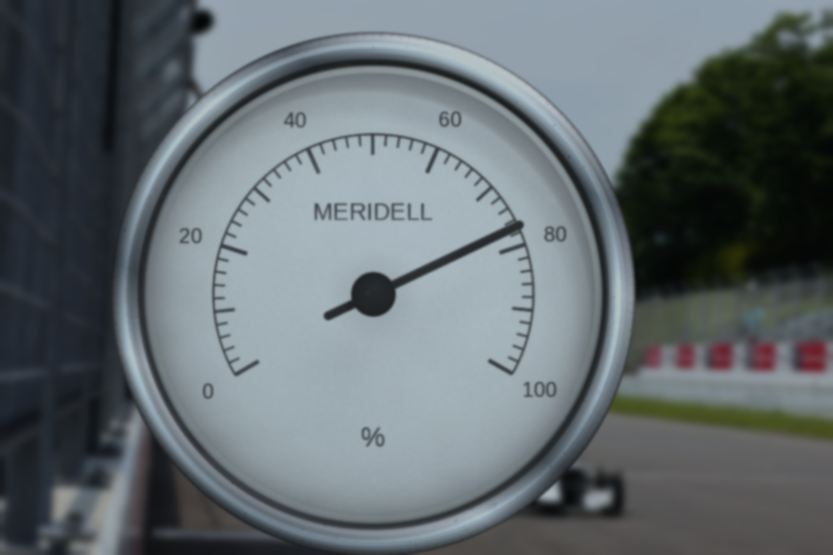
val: 77
